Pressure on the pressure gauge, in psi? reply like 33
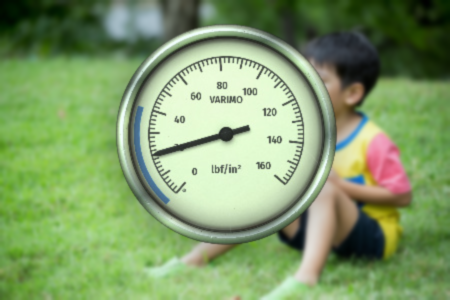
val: 20
